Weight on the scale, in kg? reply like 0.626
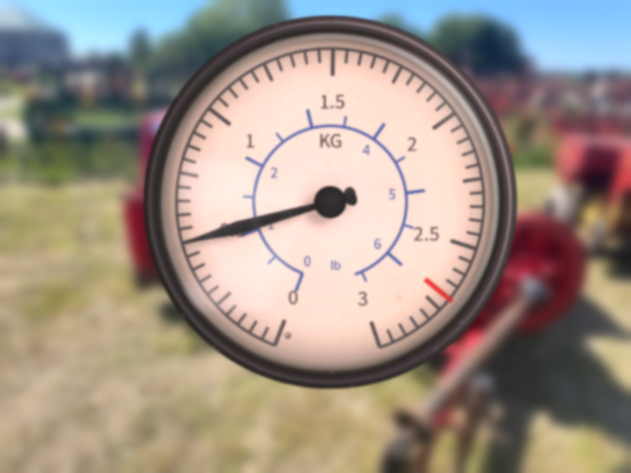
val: 0.5
